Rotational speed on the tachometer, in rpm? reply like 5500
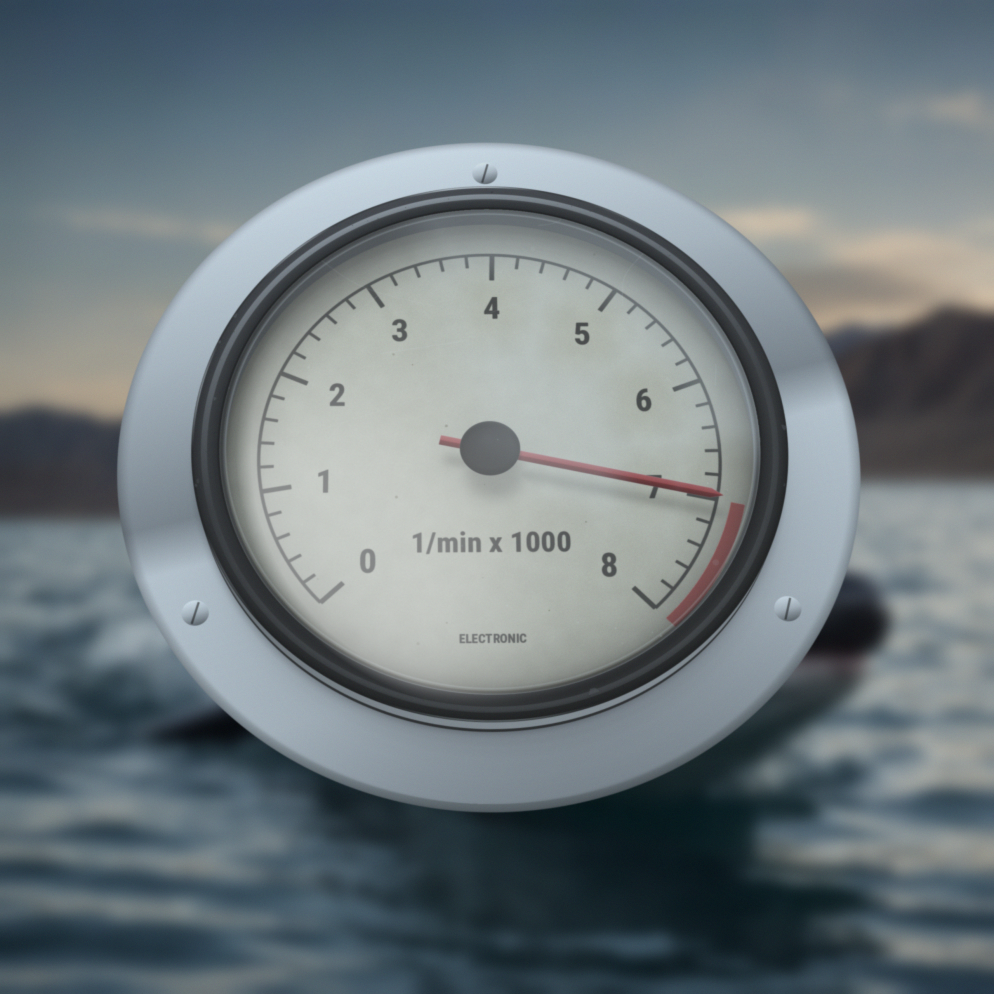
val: 7000
